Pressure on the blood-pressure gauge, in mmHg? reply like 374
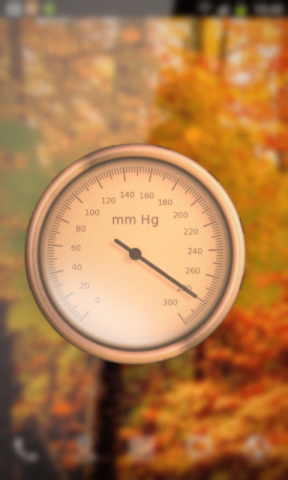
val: 280
